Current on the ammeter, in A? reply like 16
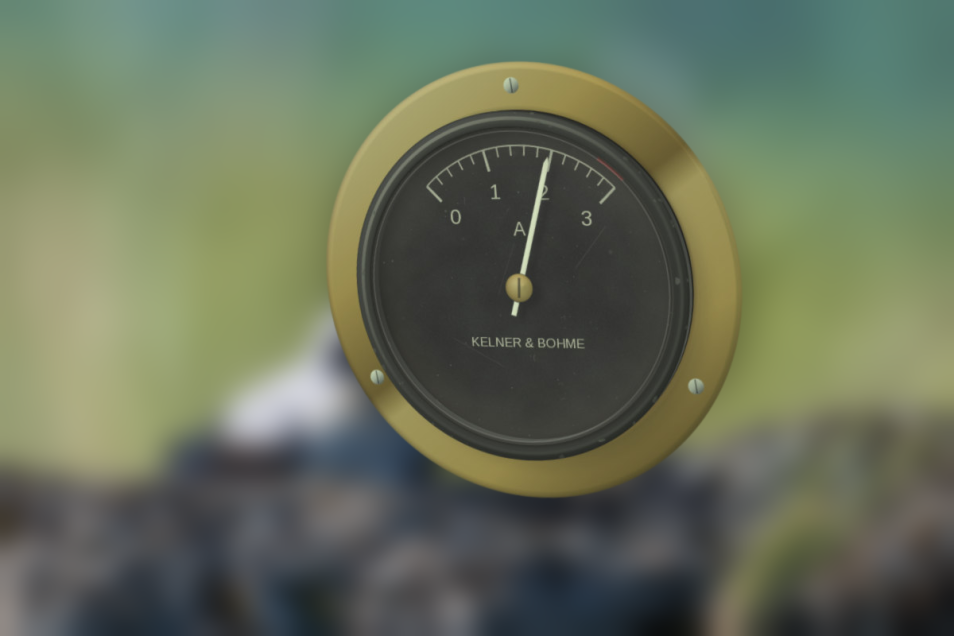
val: 2
